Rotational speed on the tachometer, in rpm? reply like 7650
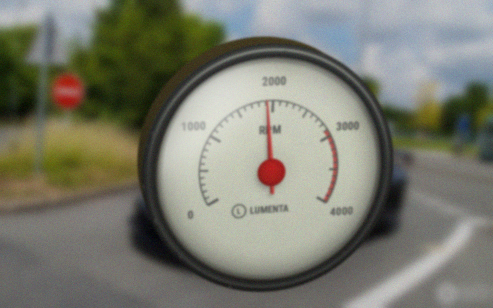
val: 1900
